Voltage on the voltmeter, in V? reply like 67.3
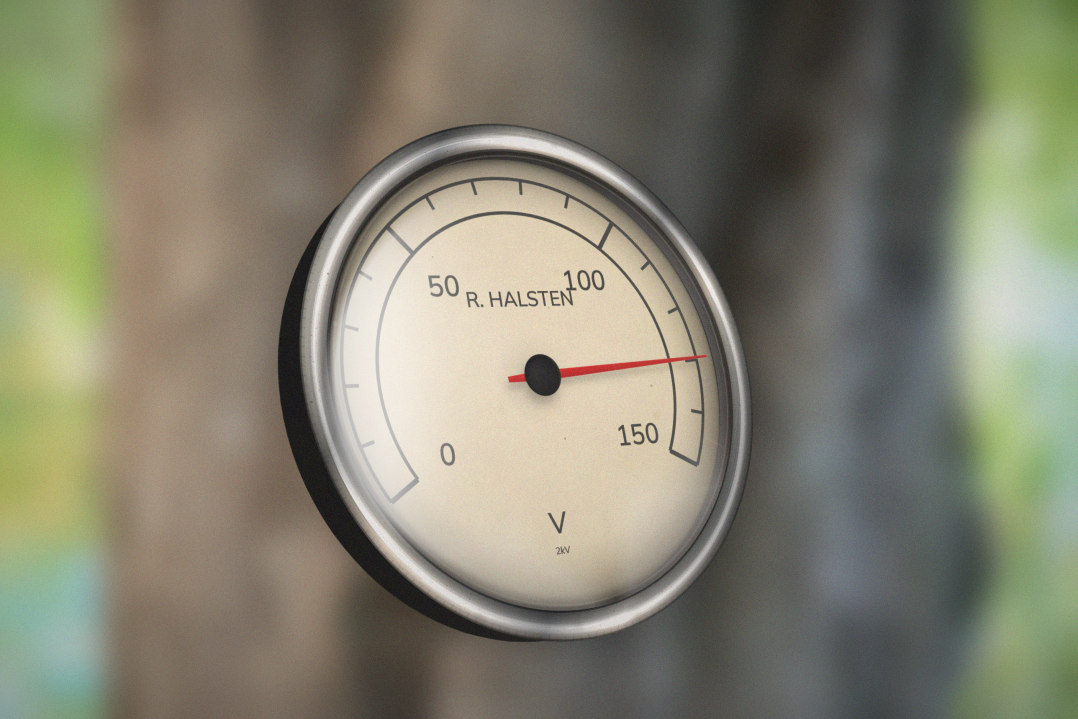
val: 130
